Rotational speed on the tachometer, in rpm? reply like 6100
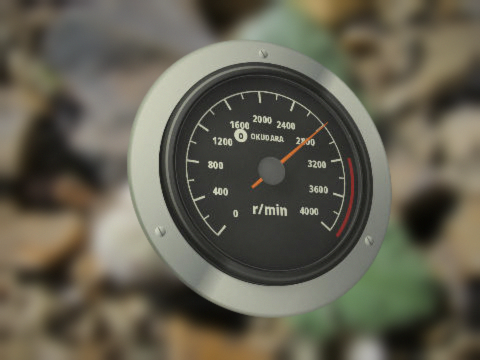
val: 2800
